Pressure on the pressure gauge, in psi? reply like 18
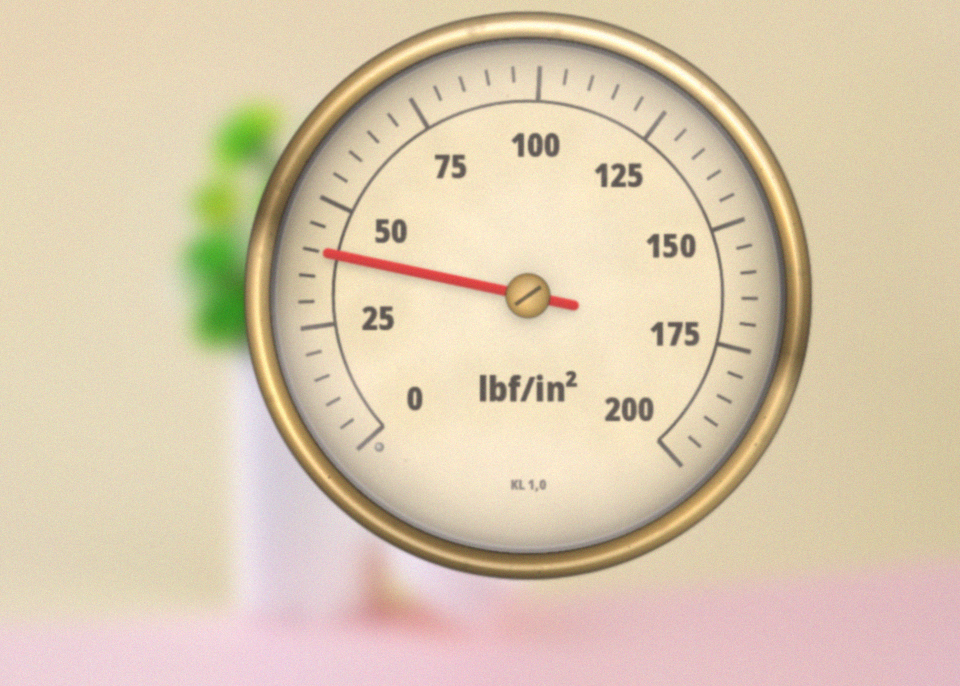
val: 40
